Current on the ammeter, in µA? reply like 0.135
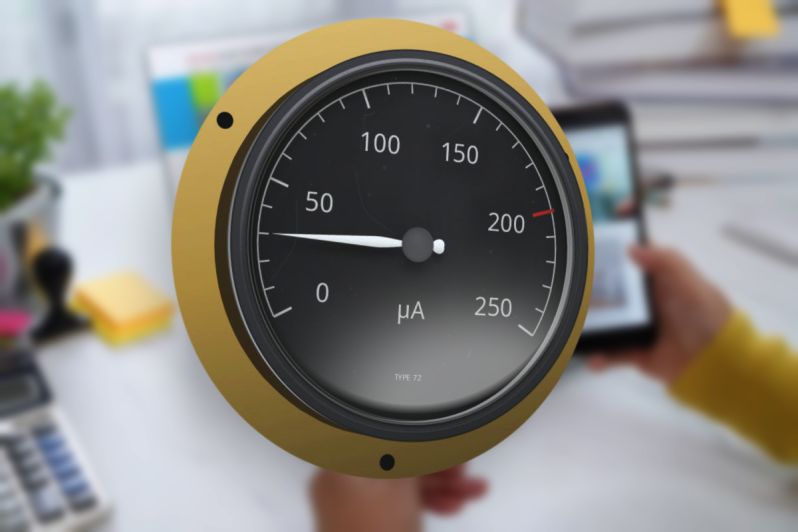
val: 30
